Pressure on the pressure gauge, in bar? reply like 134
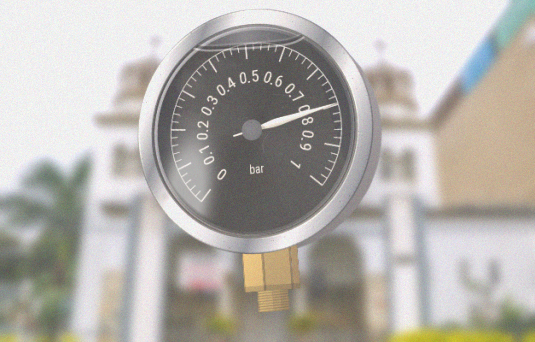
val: 0.8
